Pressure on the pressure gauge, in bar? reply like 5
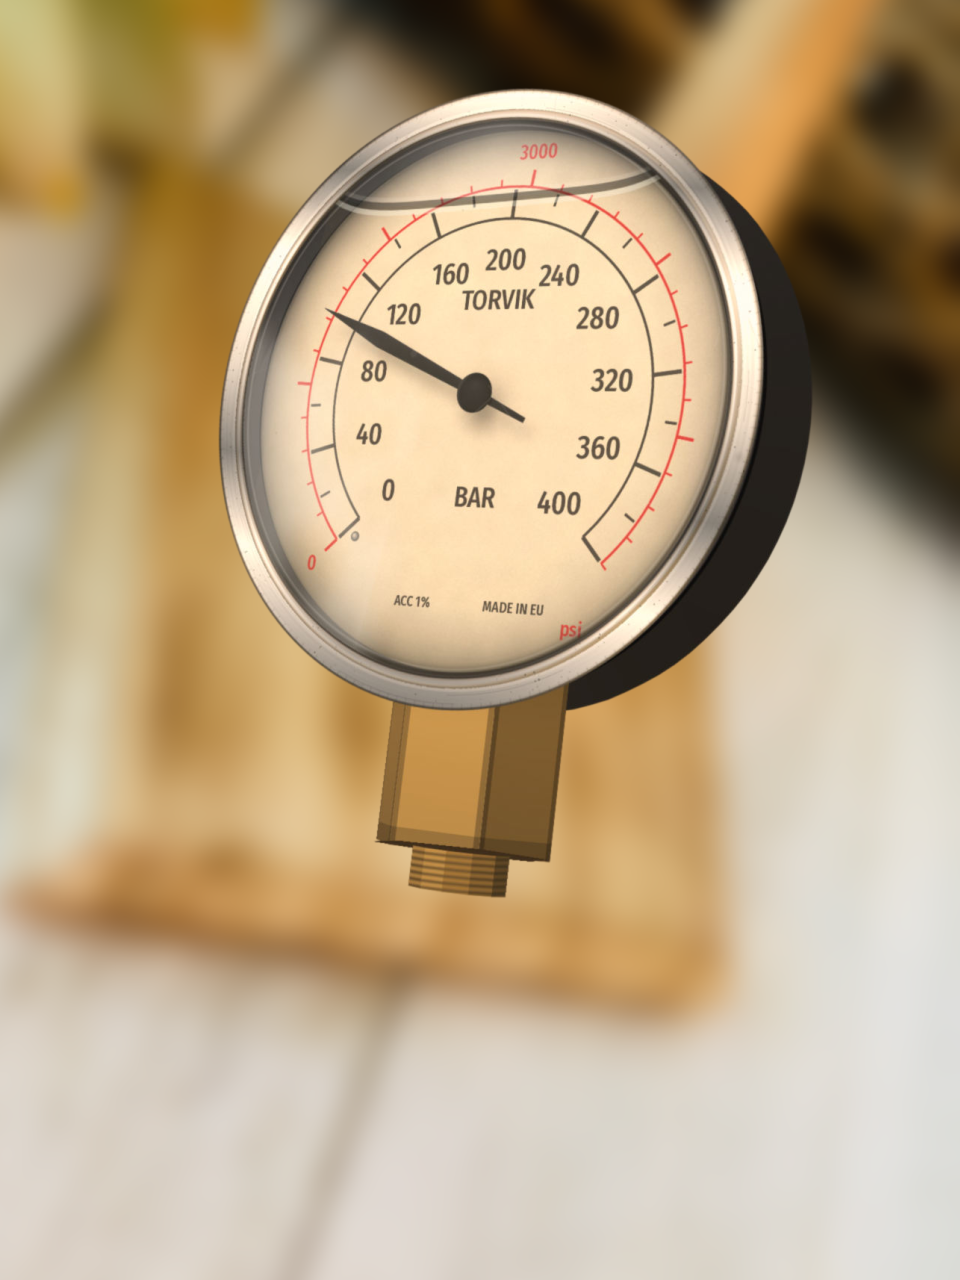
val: 100
